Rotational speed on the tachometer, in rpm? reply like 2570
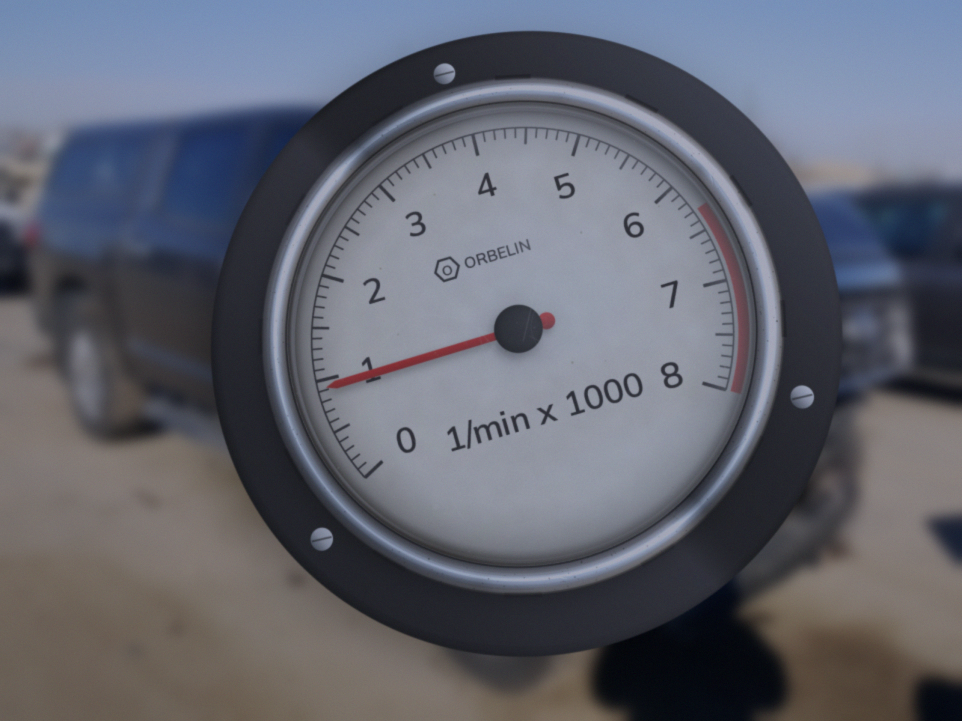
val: 900
